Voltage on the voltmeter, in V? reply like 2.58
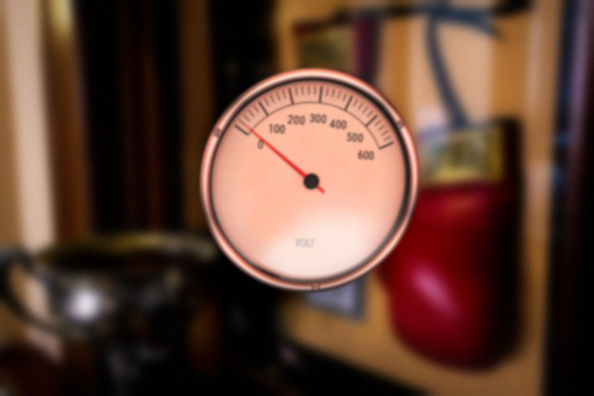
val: 20
